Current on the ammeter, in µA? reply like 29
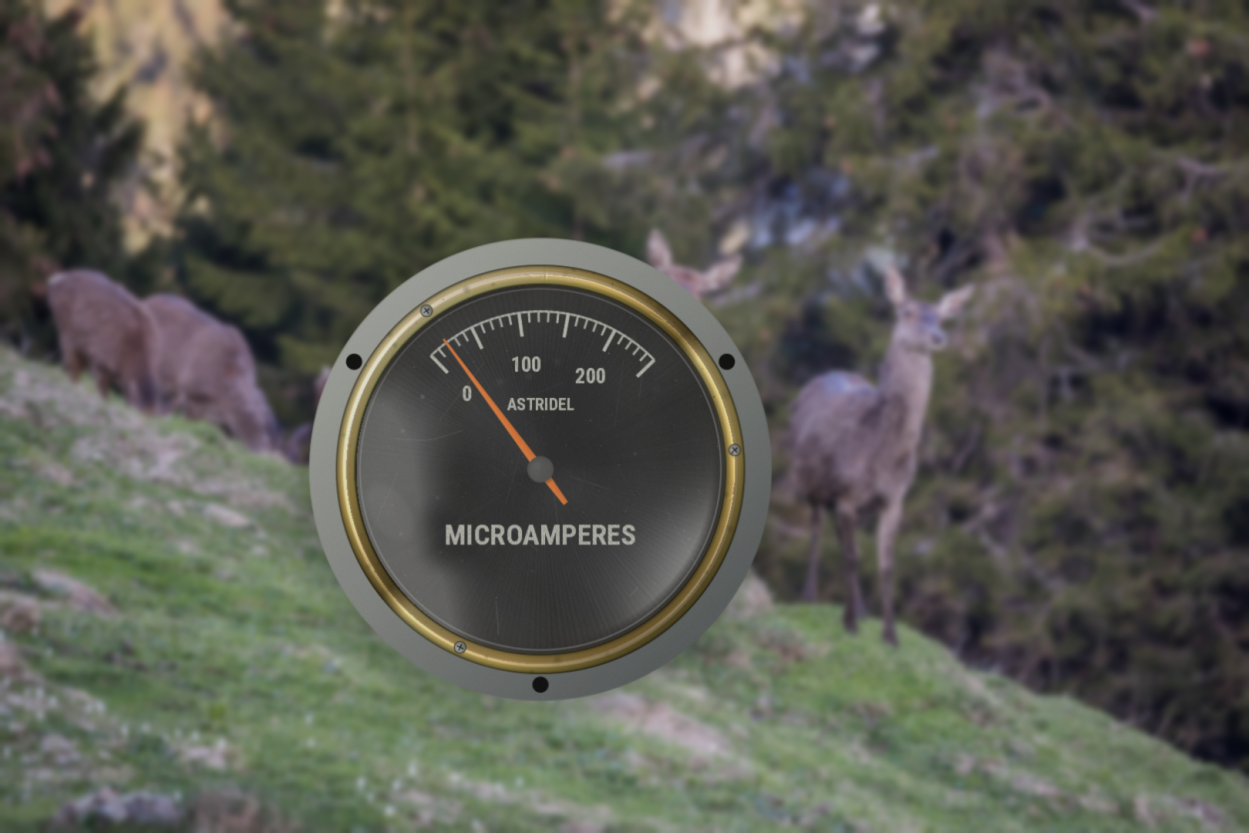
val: 20
